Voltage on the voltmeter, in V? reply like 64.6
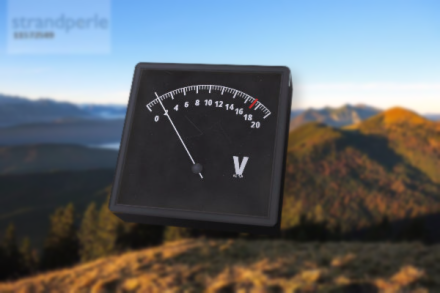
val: 2
